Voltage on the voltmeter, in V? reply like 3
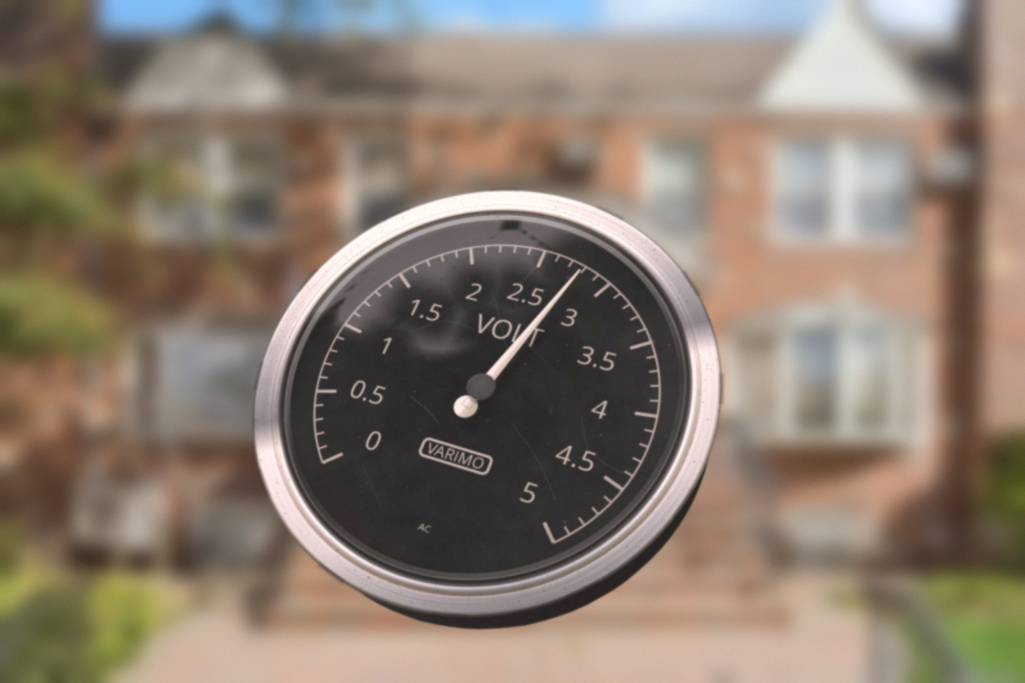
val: 2.8
